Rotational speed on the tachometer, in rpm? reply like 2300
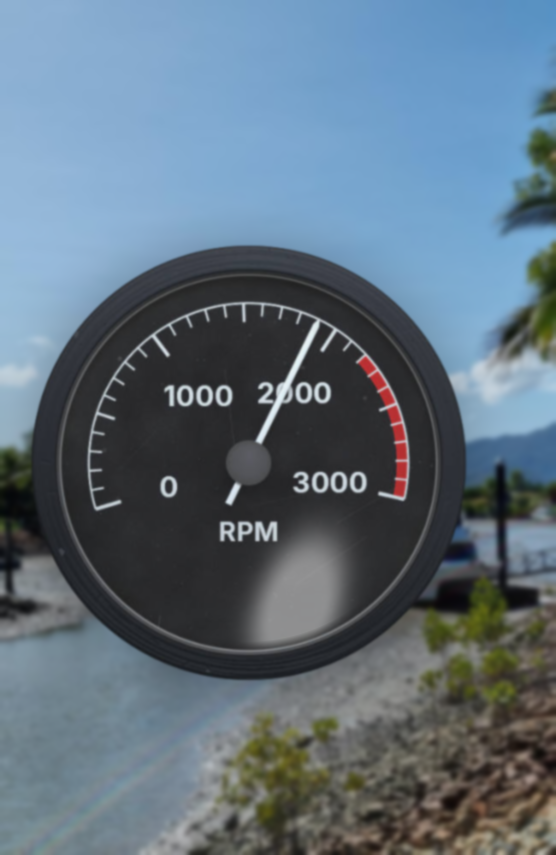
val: 1900
